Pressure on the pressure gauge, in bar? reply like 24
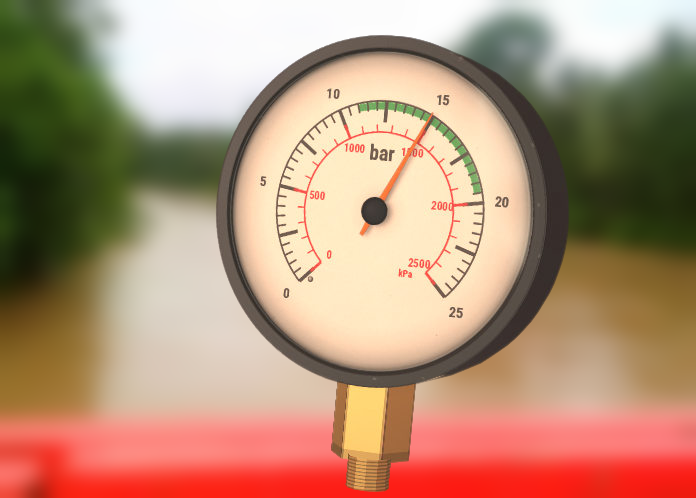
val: 15
